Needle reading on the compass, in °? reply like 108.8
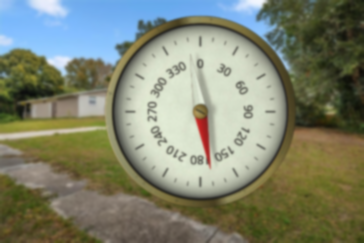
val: 170
